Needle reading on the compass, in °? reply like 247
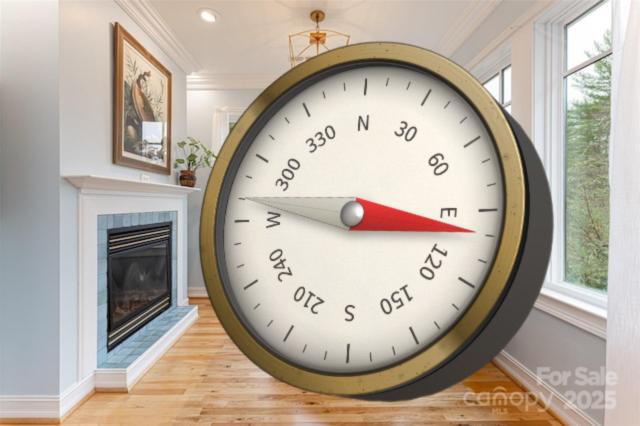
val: 100
